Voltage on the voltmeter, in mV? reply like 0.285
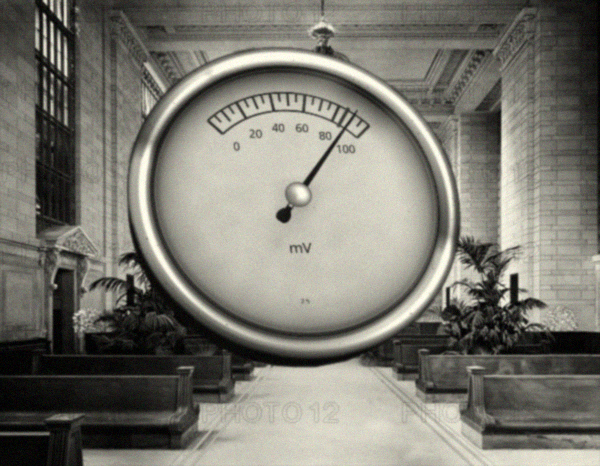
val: 90
